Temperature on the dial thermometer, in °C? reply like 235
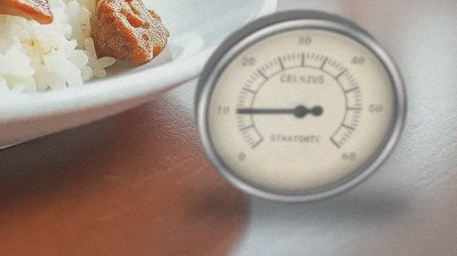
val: 10
